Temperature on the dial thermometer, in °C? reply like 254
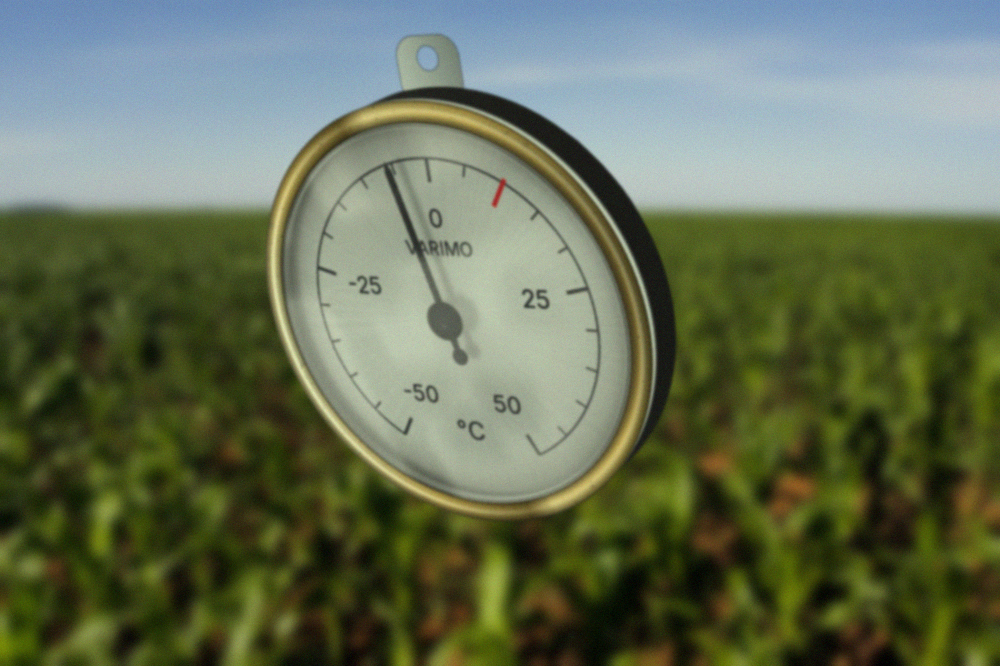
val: -5
